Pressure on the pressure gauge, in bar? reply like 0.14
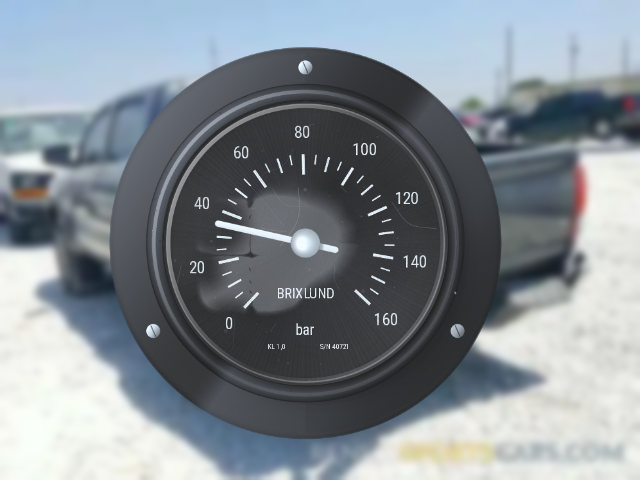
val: 35
